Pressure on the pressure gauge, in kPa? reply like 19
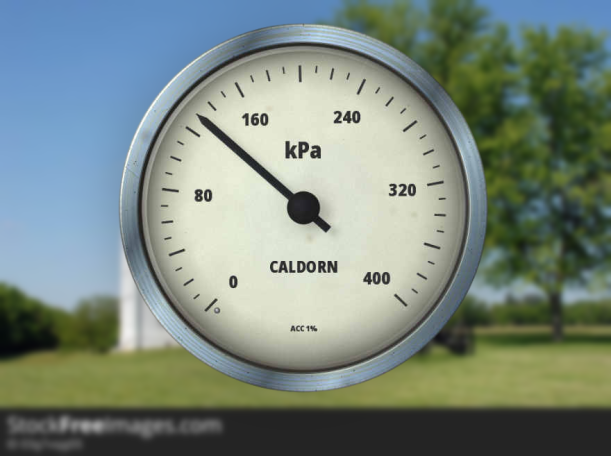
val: 130
